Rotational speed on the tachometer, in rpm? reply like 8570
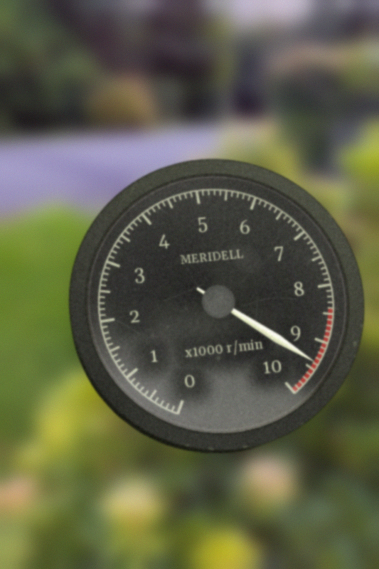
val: 9400
